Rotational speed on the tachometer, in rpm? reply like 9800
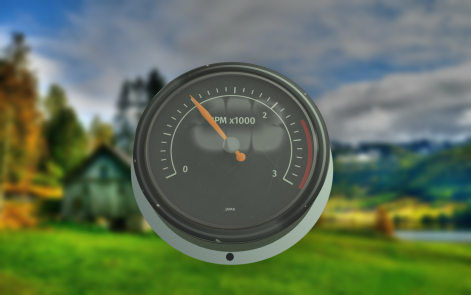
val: 1000
